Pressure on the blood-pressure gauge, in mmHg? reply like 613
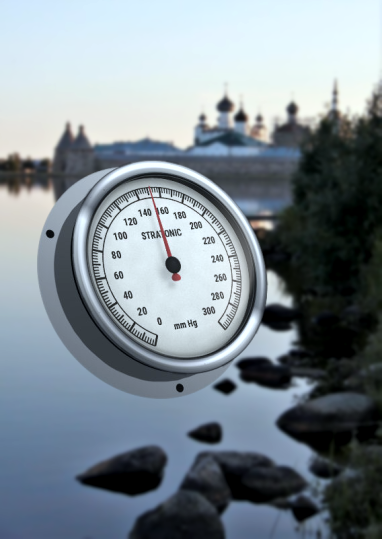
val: 150
